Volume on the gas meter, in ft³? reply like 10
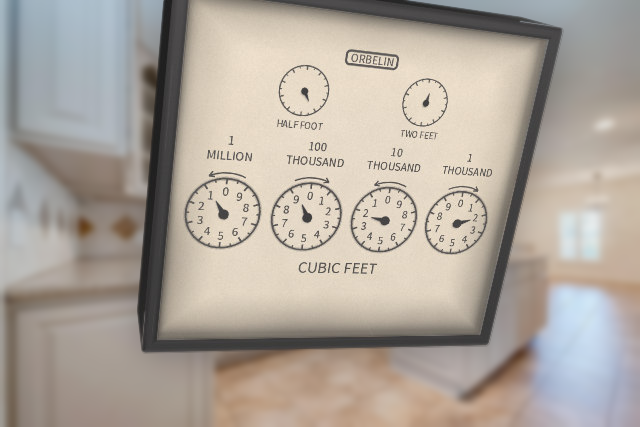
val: 92200
